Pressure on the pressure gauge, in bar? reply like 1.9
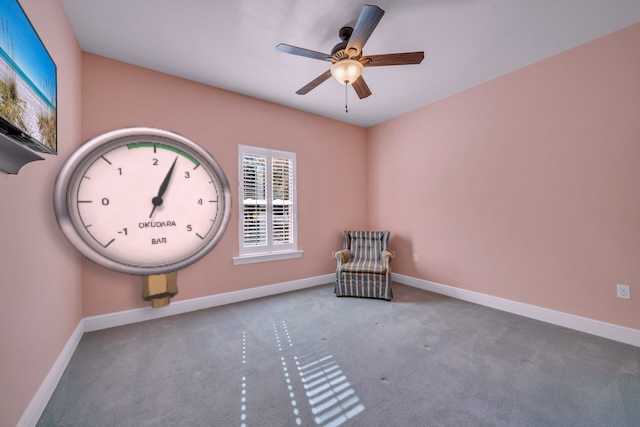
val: 2.5
